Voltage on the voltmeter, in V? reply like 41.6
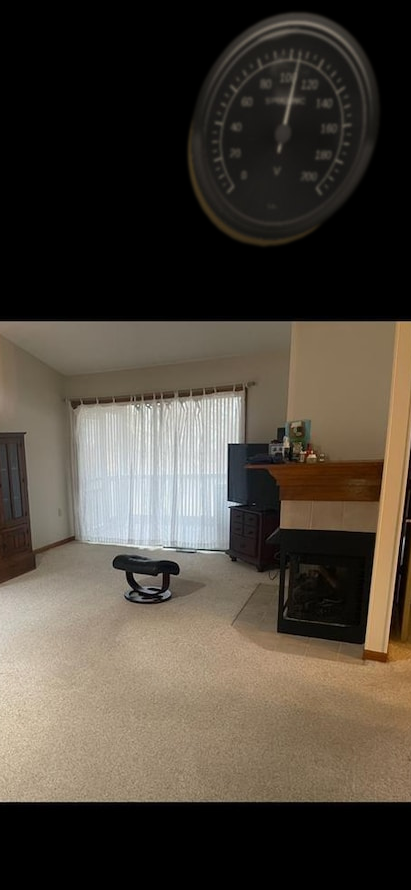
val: 105
